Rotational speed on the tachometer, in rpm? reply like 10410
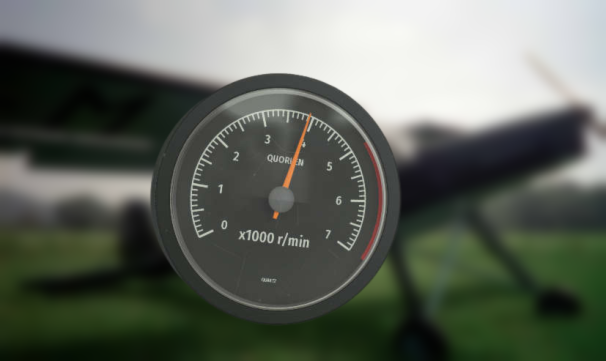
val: 3900
